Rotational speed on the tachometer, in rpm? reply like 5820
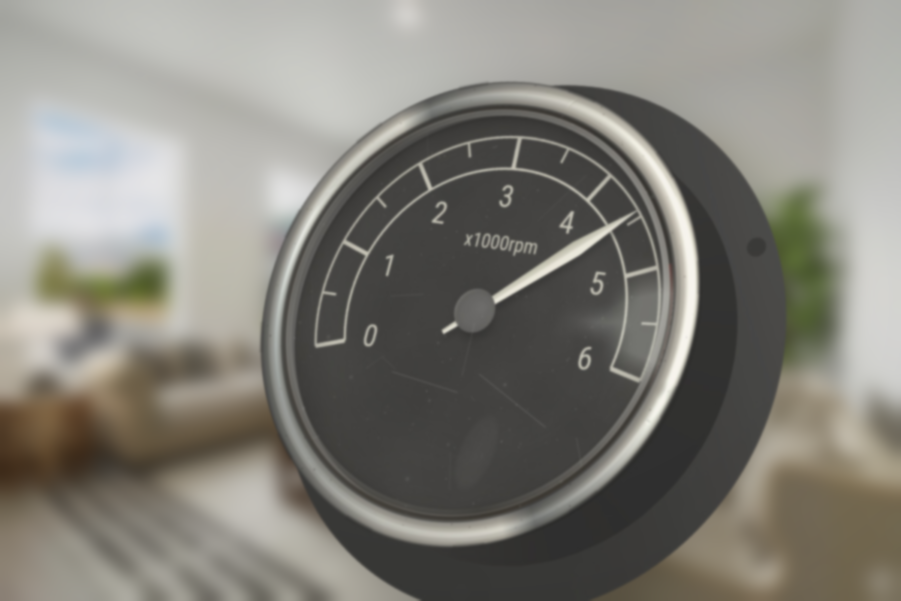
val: 4500
